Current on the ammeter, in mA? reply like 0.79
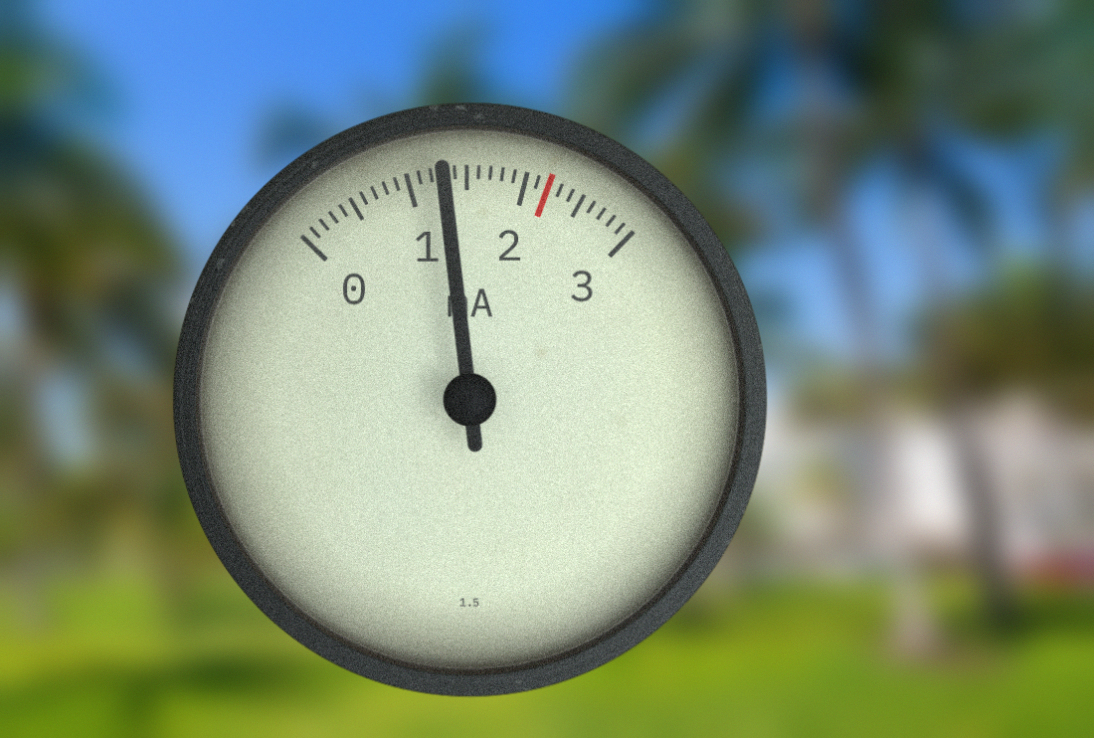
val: 1.3
